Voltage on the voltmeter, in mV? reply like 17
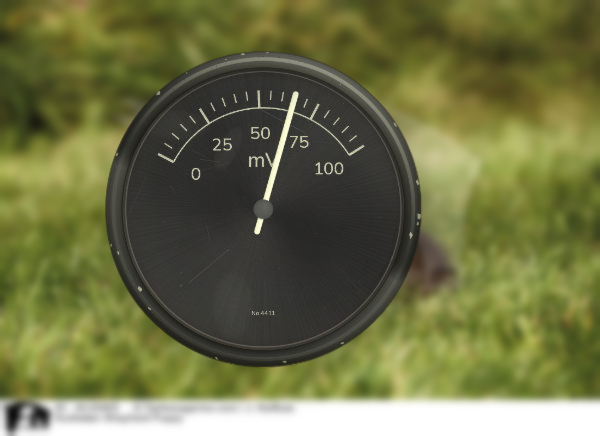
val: 65
